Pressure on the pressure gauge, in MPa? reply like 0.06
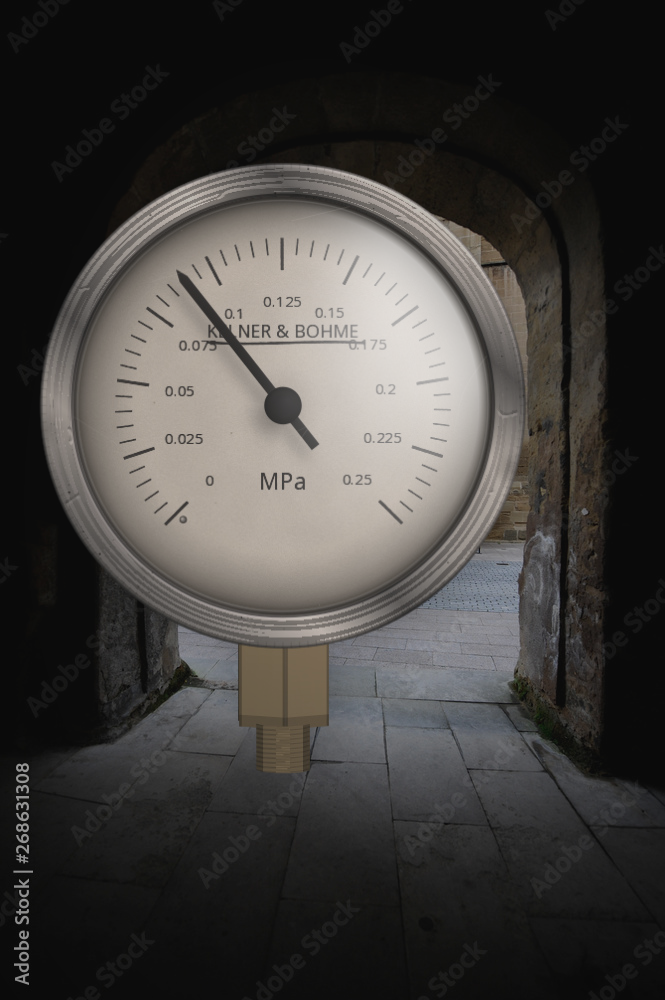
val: 0.09
